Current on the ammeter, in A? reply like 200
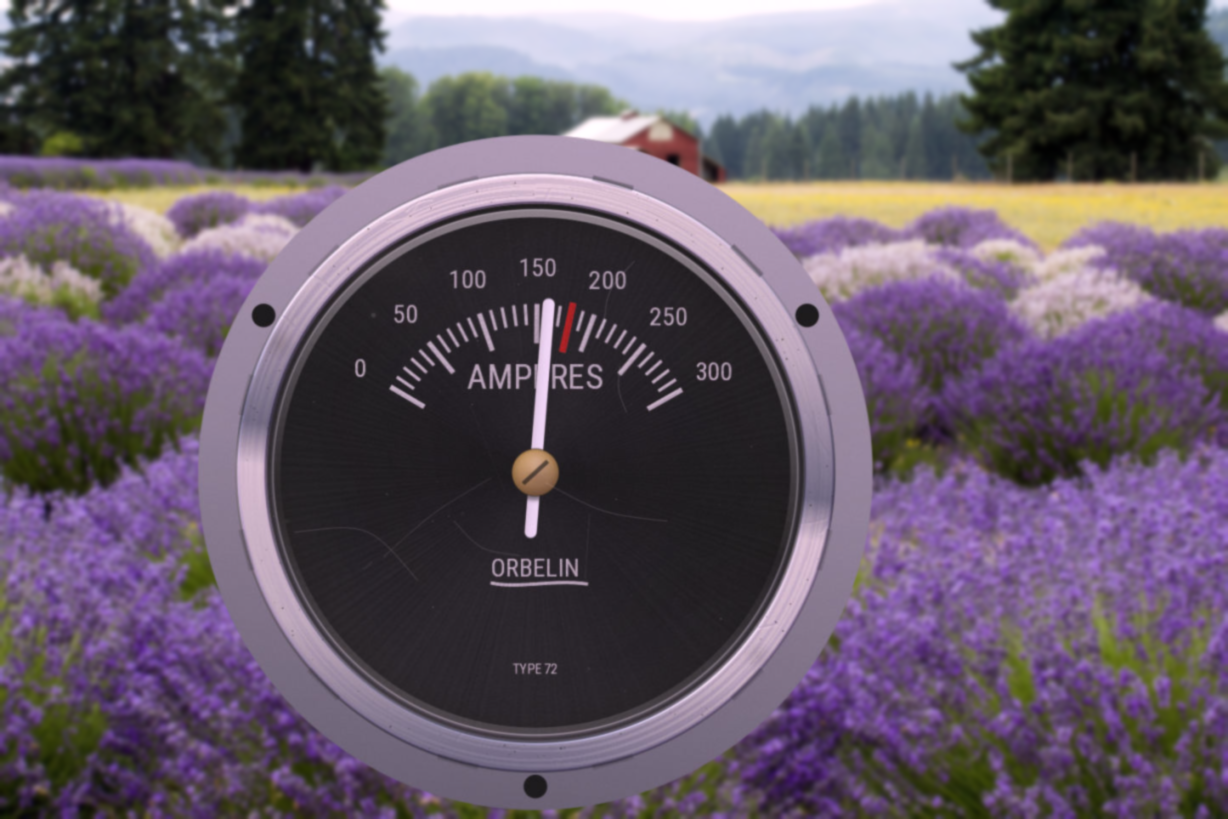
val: 160
